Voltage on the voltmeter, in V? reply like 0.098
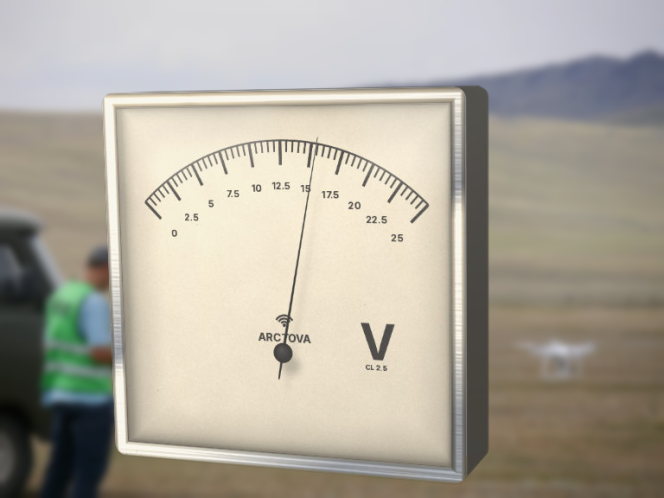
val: 15.5
